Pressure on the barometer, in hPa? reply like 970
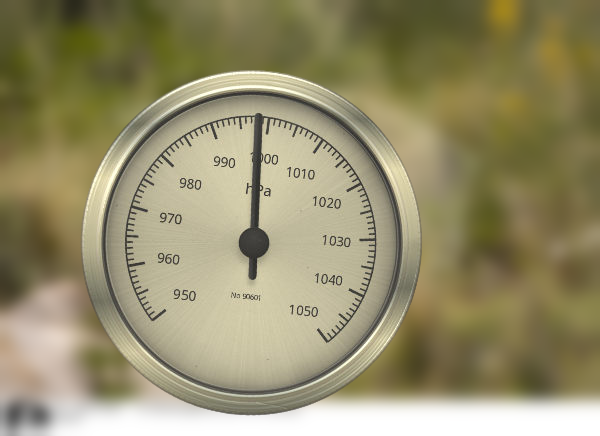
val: 998
